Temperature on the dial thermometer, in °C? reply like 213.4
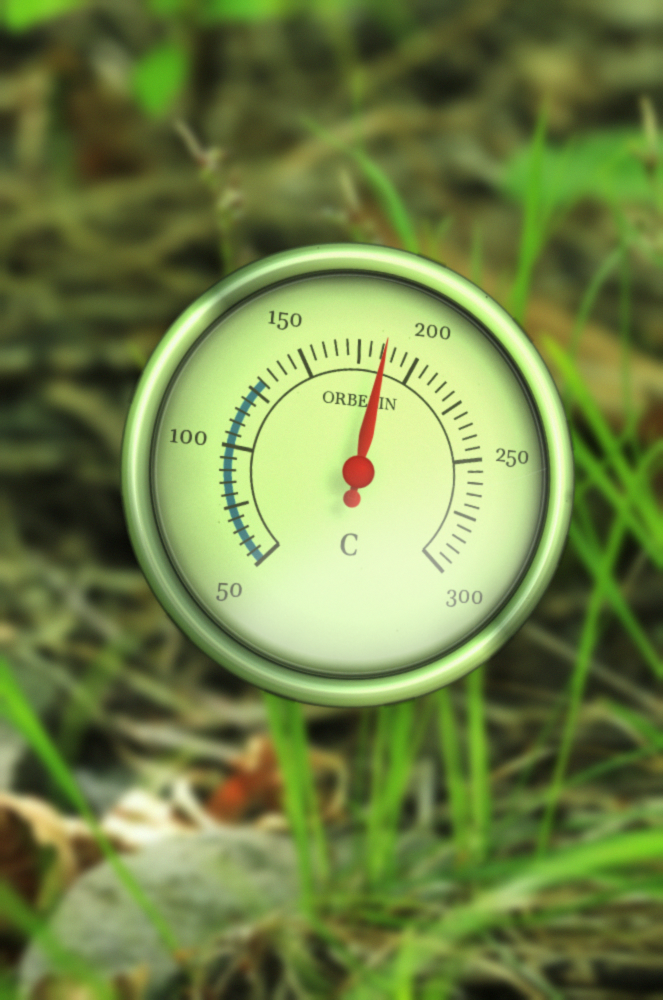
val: 185
